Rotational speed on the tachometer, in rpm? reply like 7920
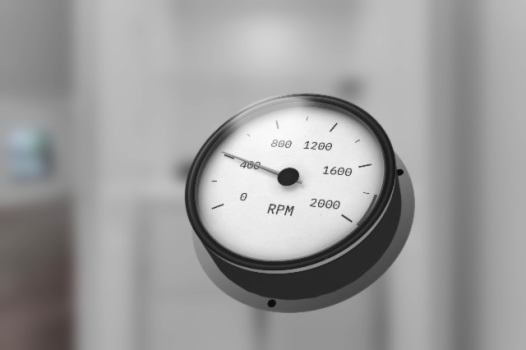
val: 400
